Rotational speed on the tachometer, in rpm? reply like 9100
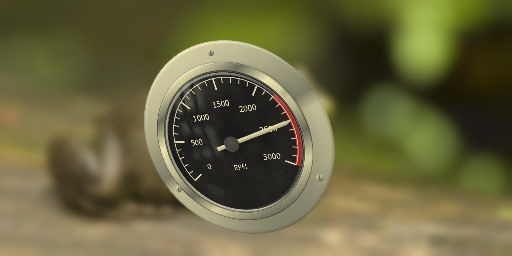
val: 2500
